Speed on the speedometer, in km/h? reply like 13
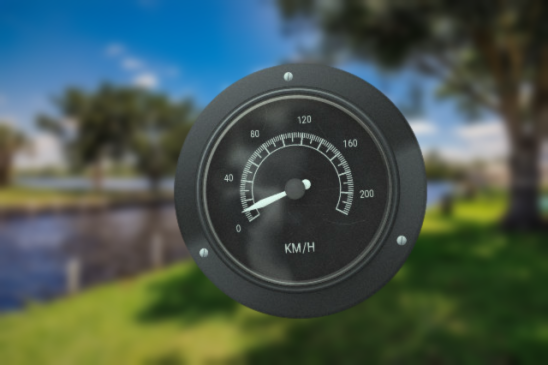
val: 10
